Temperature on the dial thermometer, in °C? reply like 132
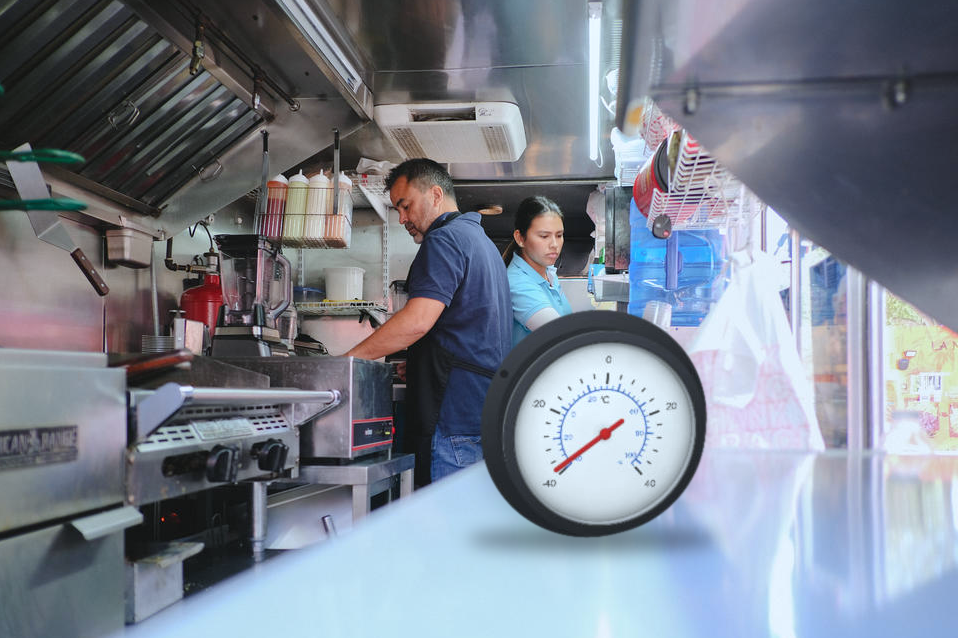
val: -38
